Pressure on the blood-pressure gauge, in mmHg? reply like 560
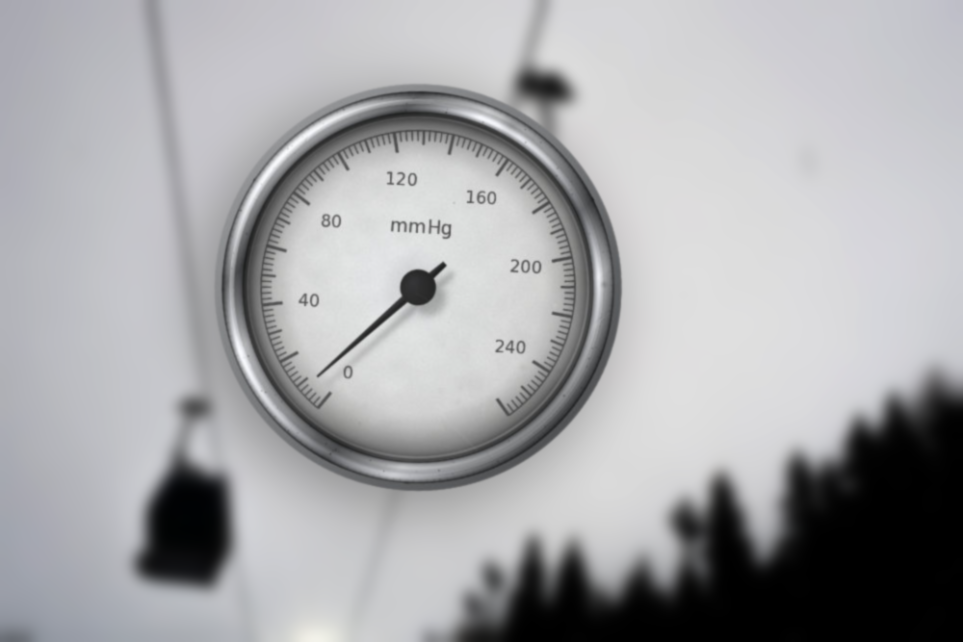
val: 8
